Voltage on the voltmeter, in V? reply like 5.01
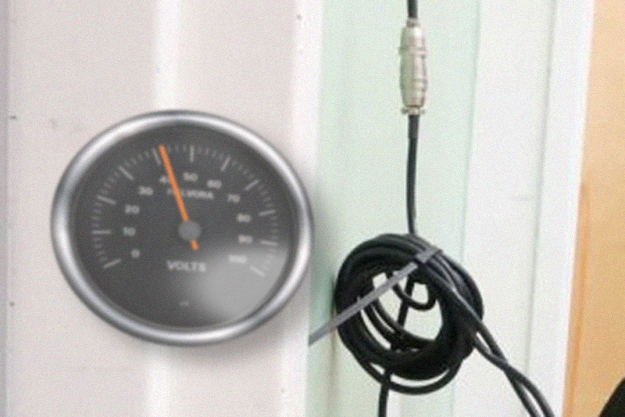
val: 42
